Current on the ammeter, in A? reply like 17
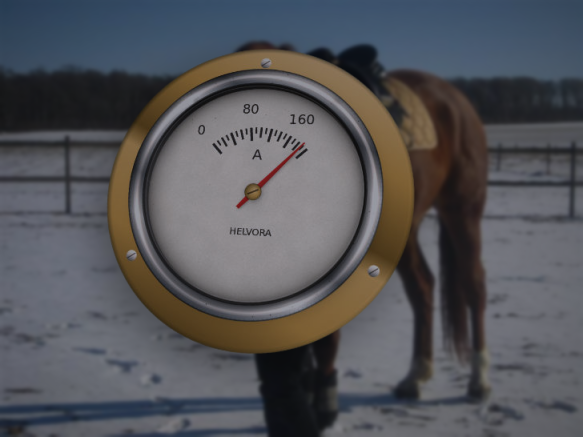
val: 190
